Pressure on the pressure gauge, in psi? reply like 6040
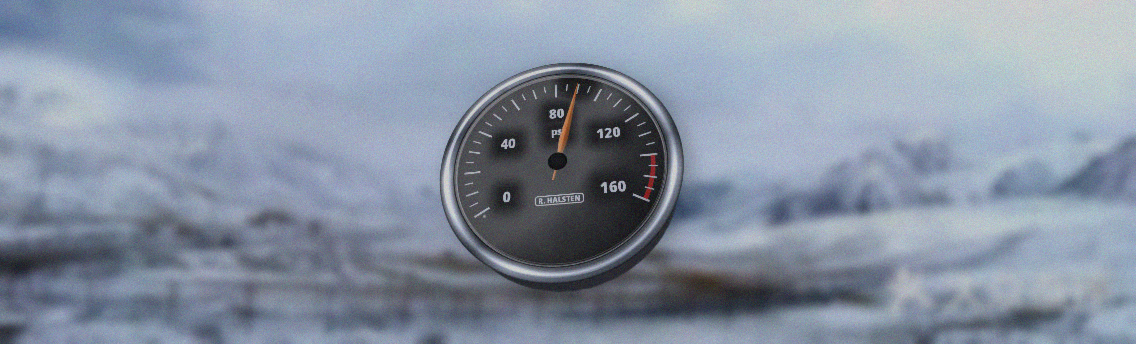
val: 90
